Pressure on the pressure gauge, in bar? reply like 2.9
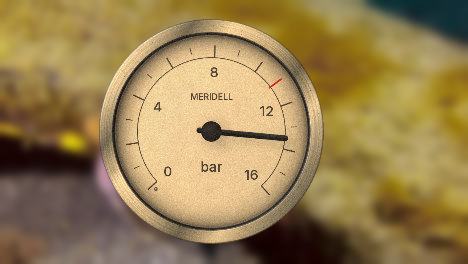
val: 13.5
